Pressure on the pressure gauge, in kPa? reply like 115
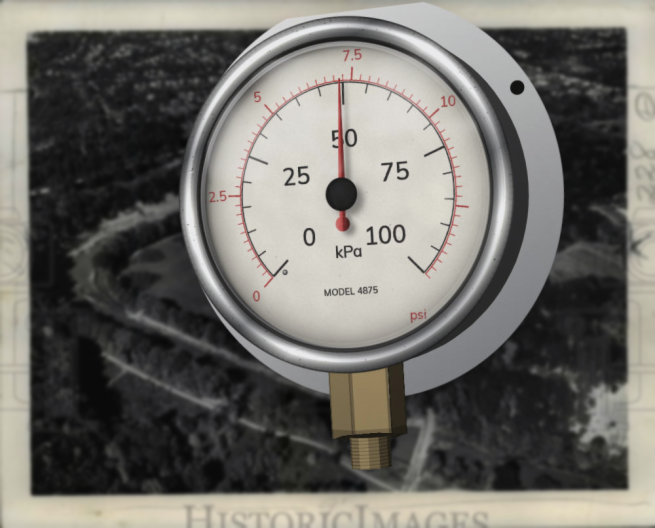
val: 50
